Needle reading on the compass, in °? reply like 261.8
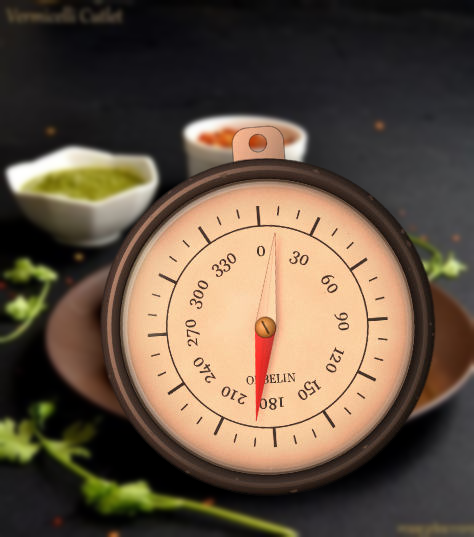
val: 190
